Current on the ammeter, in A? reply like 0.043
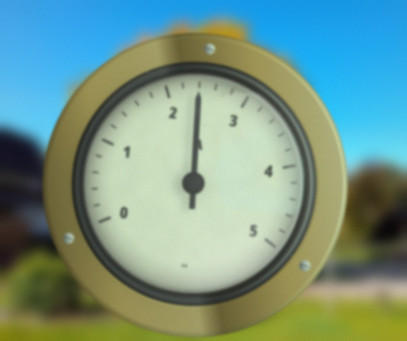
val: 2.4
